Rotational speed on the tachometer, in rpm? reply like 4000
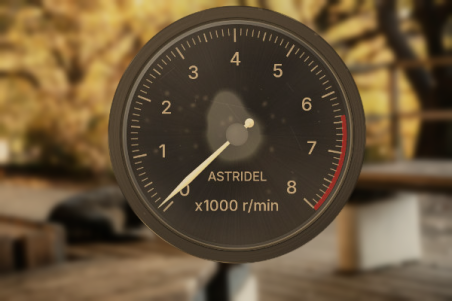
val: 100
